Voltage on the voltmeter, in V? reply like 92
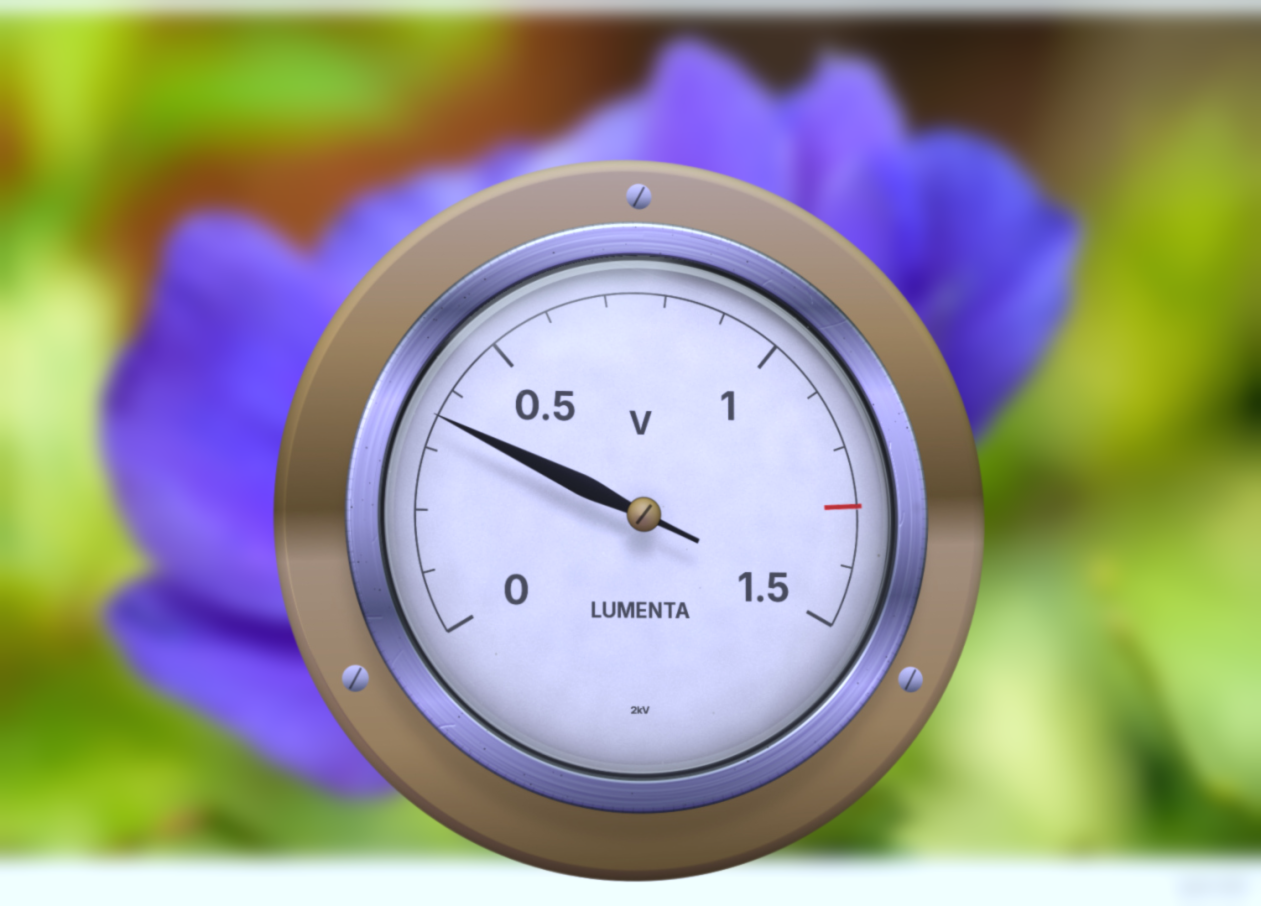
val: 0.35
